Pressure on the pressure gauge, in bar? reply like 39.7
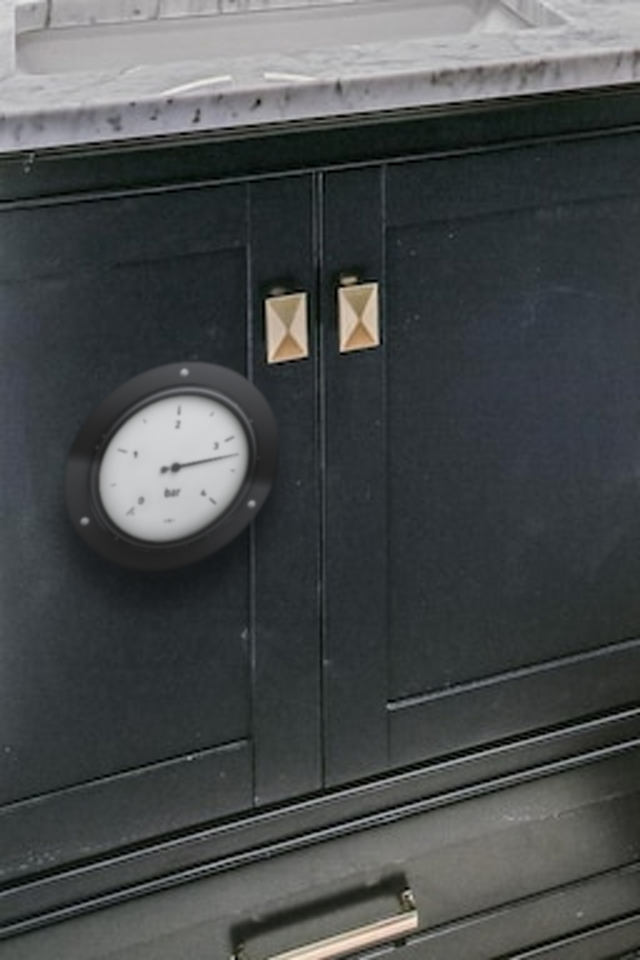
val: 3.25
